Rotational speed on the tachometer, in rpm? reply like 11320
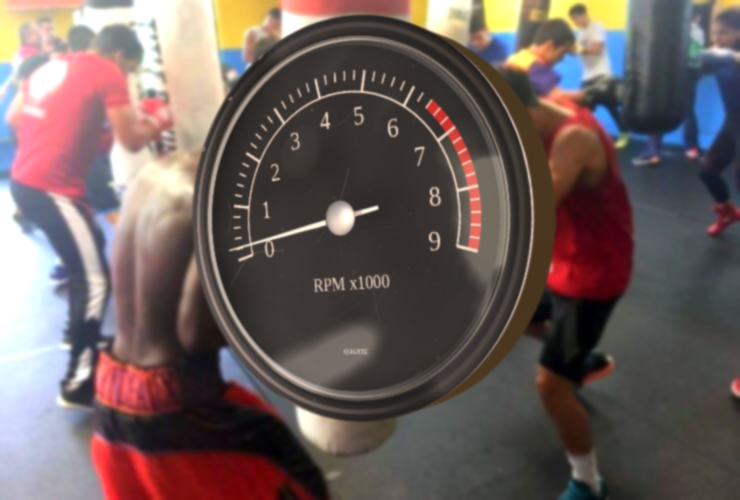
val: 200
